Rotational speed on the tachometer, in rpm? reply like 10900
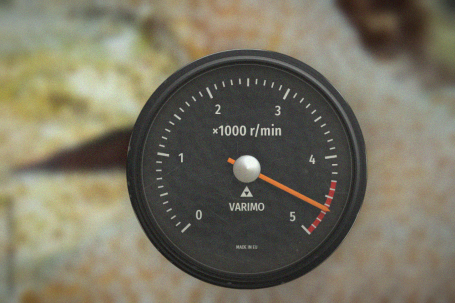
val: 4650
